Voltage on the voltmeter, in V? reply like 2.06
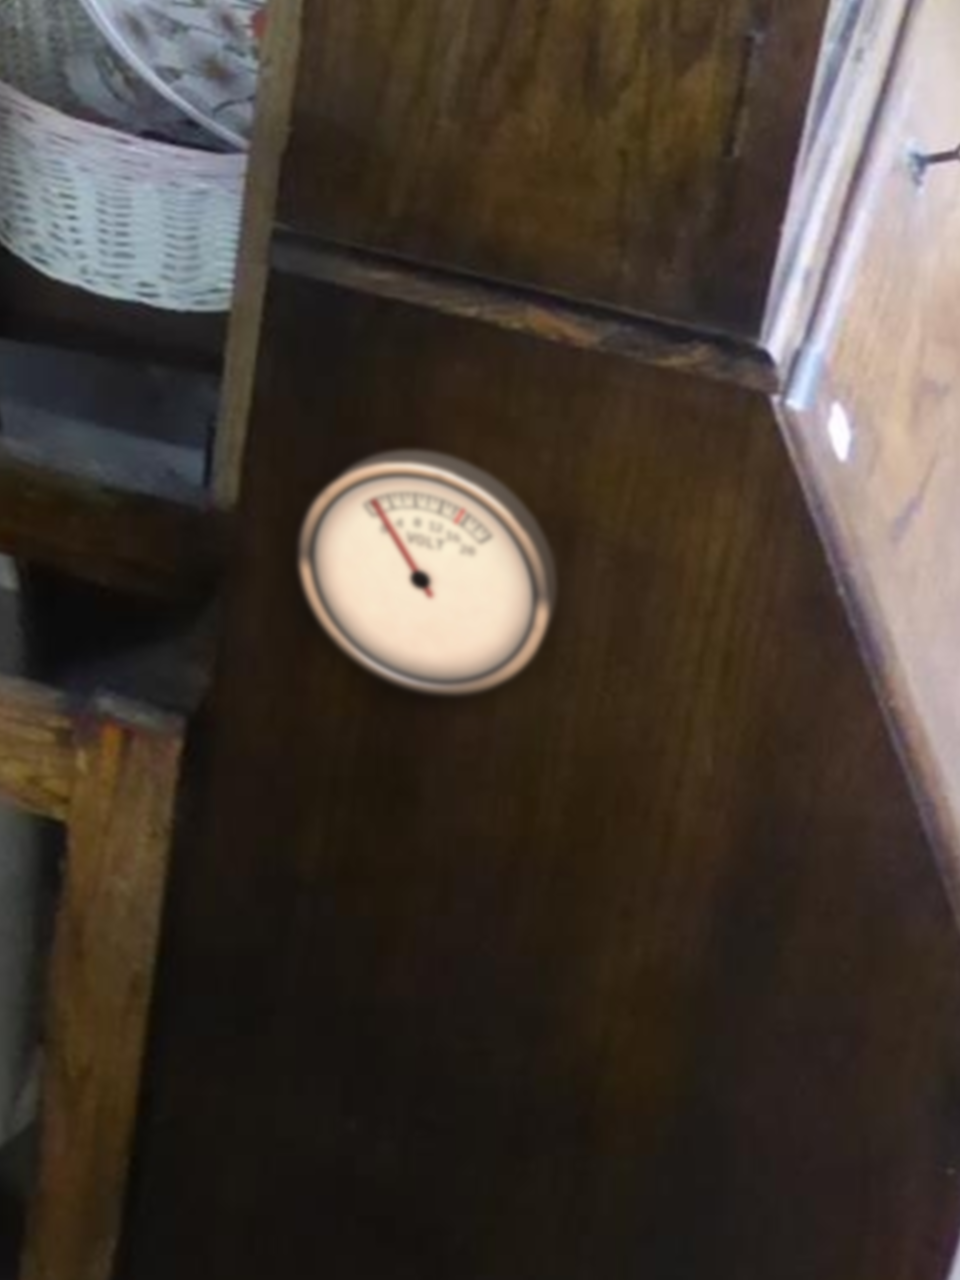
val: 2
